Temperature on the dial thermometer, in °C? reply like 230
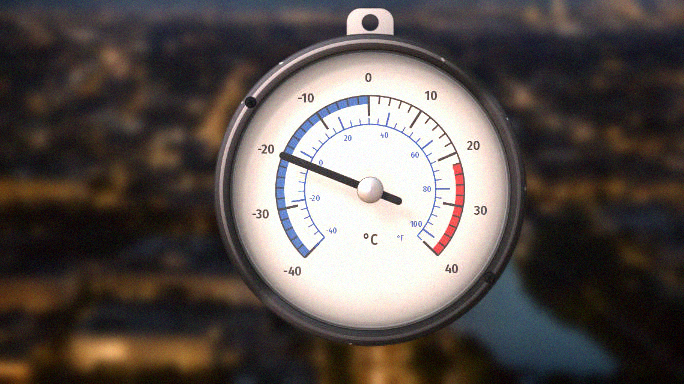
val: -20
